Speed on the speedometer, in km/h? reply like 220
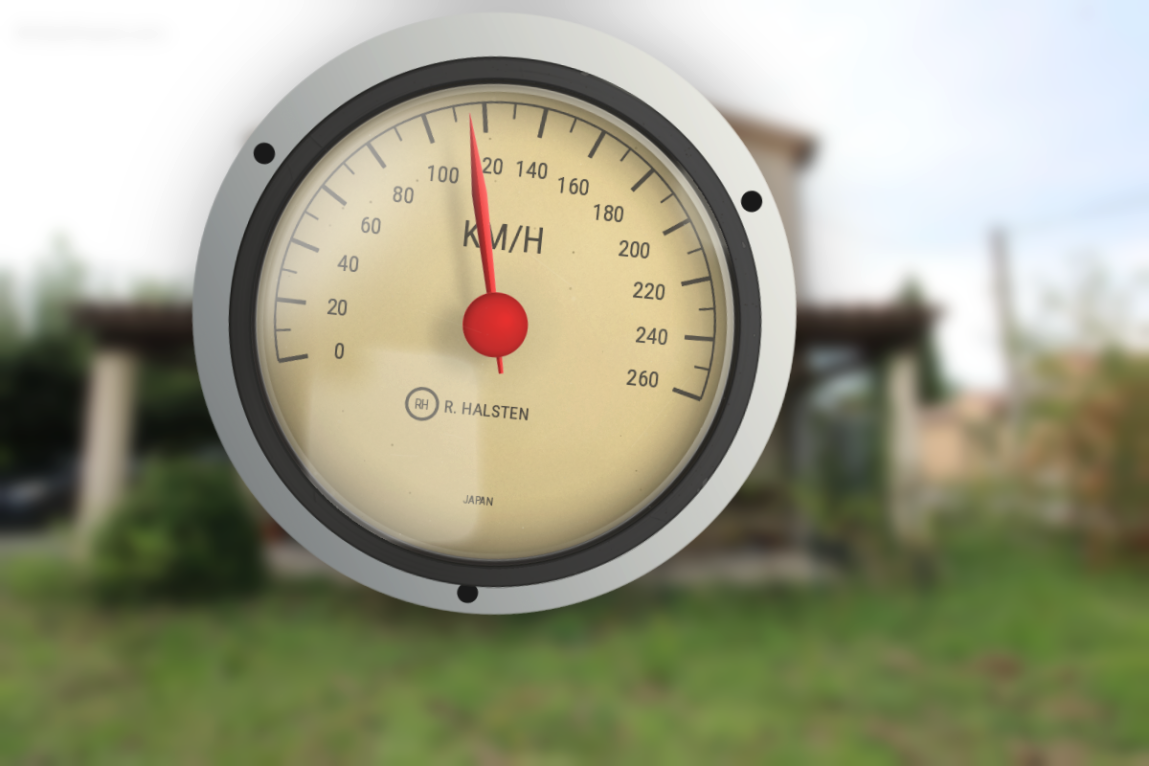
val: 115
